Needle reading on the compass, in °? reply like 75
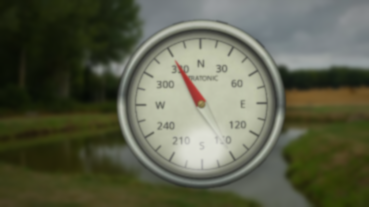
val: 330
